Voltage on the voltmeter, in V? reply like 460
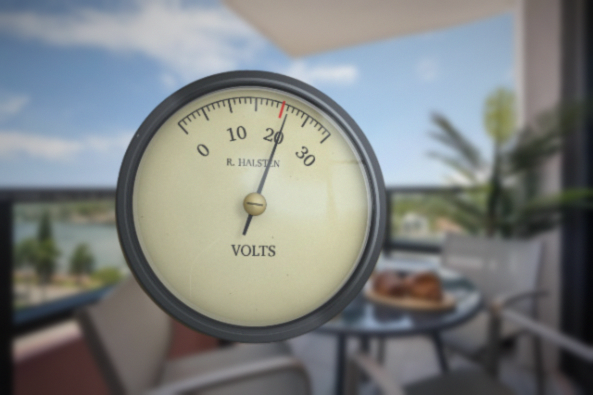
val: 21
